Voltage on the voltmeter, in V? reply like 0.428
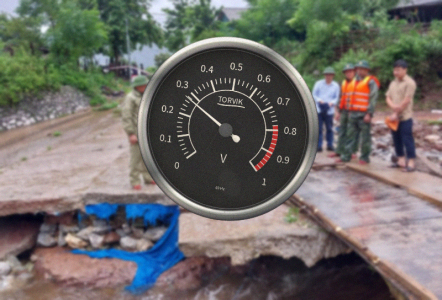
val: 0.28
